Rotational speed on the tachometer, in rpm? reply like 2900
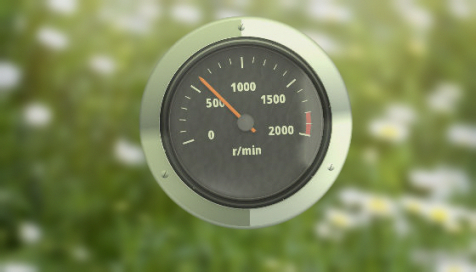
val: 600
